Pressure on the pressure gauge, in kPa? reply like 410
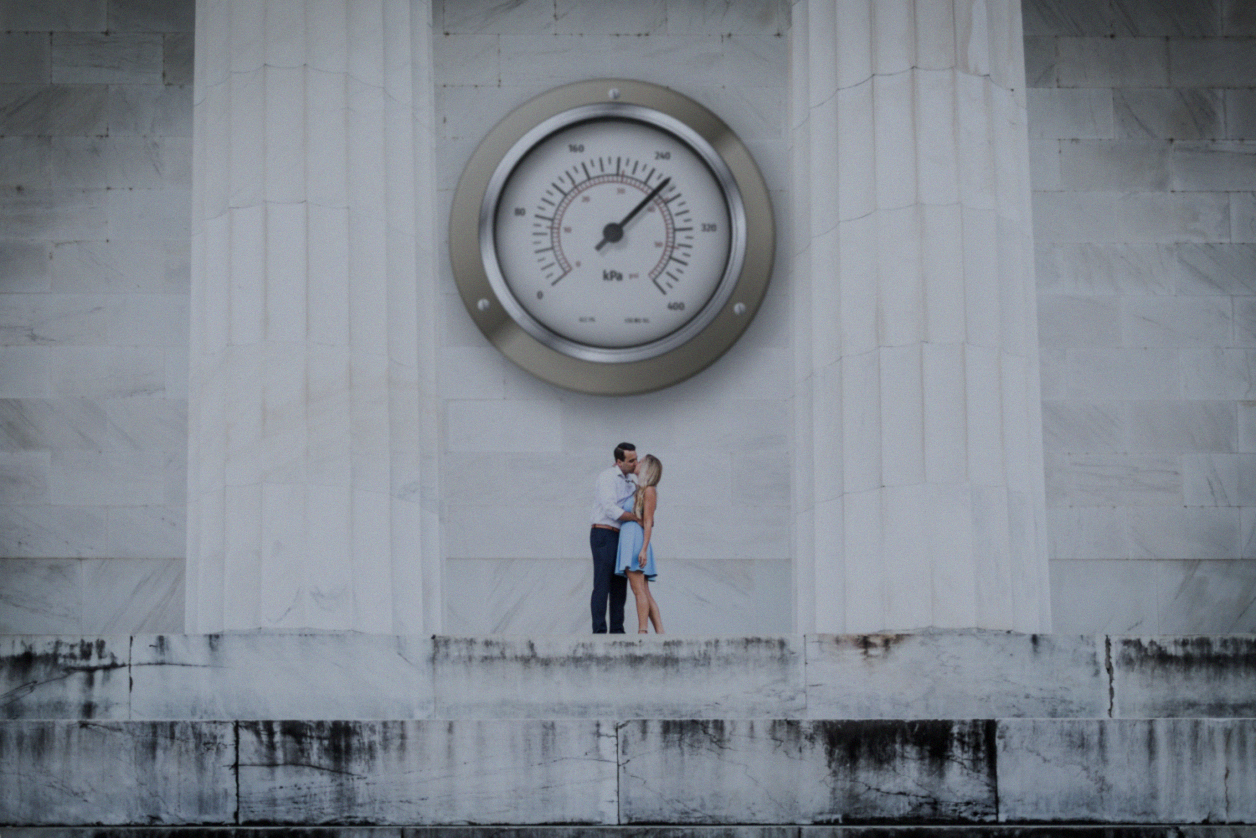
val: 260
